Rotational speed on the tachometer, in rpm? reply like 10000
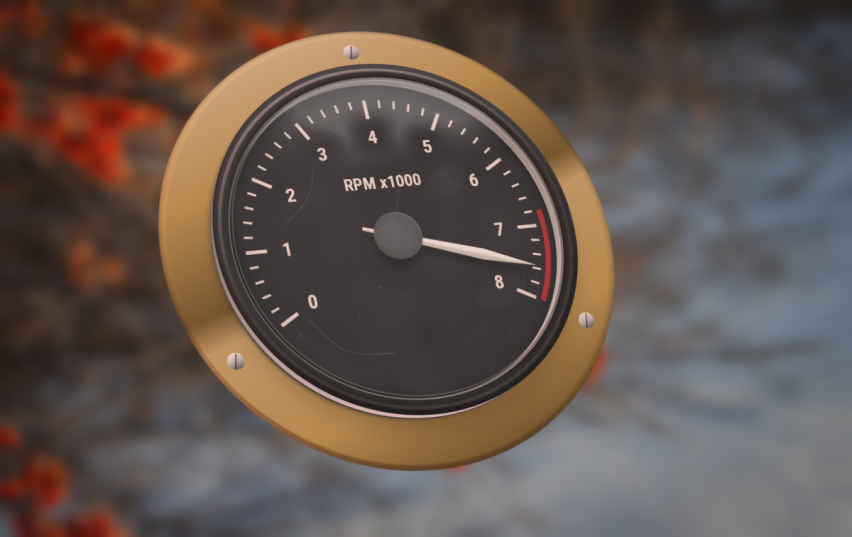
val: 7600
